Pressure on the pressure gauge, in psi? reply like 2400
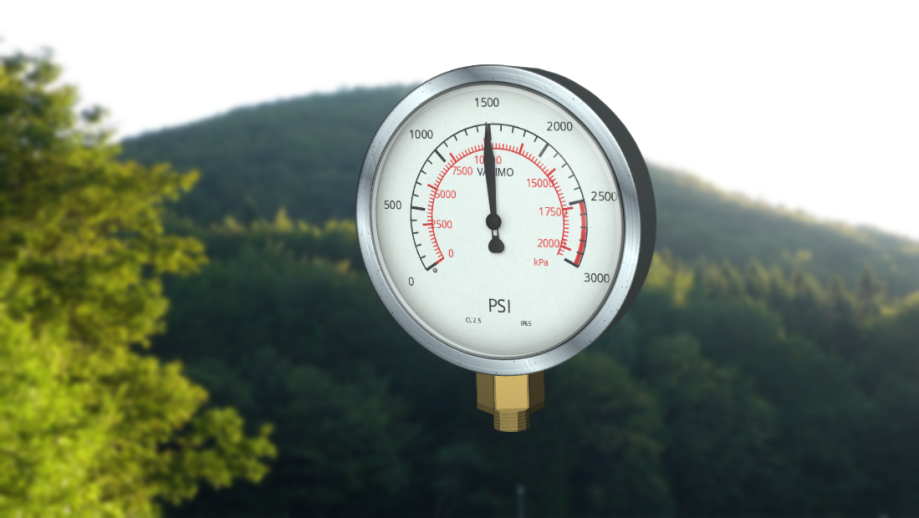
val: 1500
